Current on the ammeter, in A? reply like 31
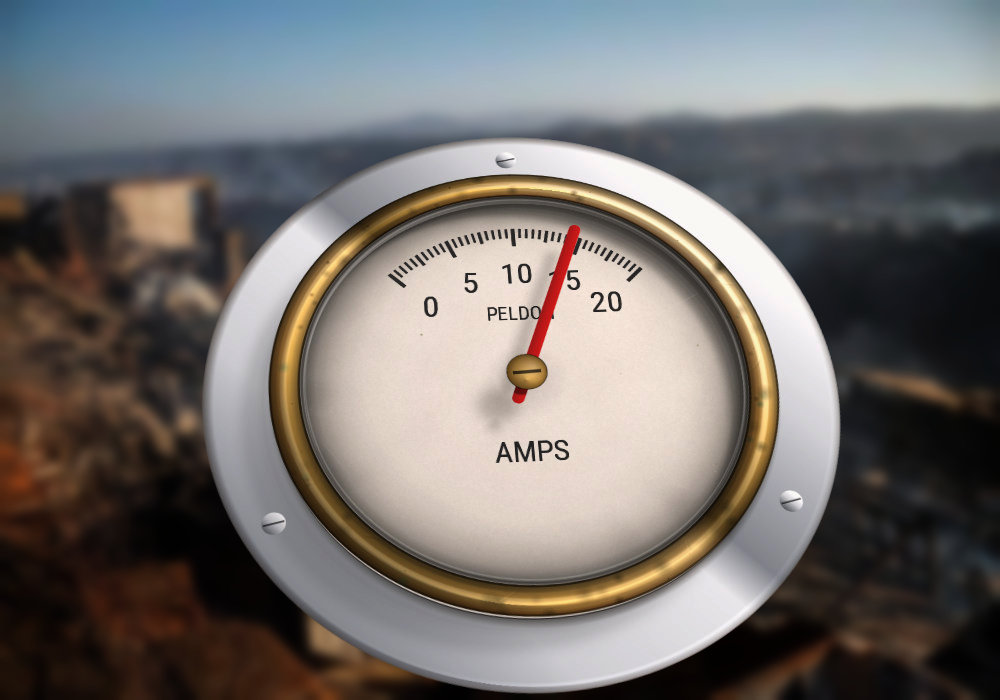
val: 14.5
